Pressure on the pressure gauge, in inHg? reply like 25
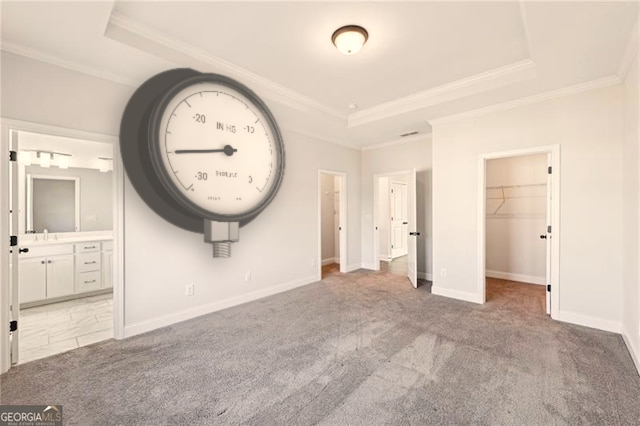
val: -26
